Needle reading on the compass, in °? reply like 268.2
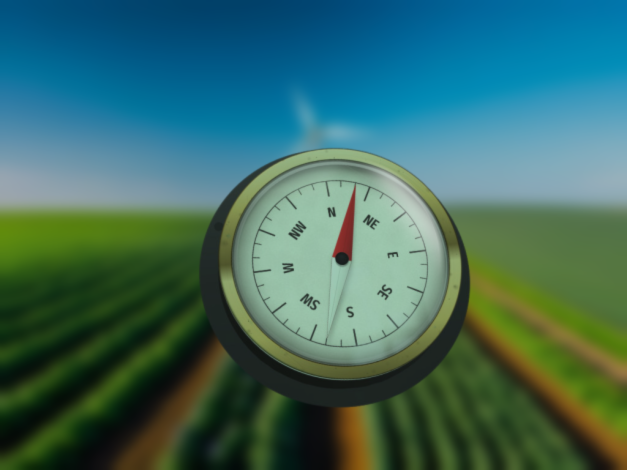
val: 20
